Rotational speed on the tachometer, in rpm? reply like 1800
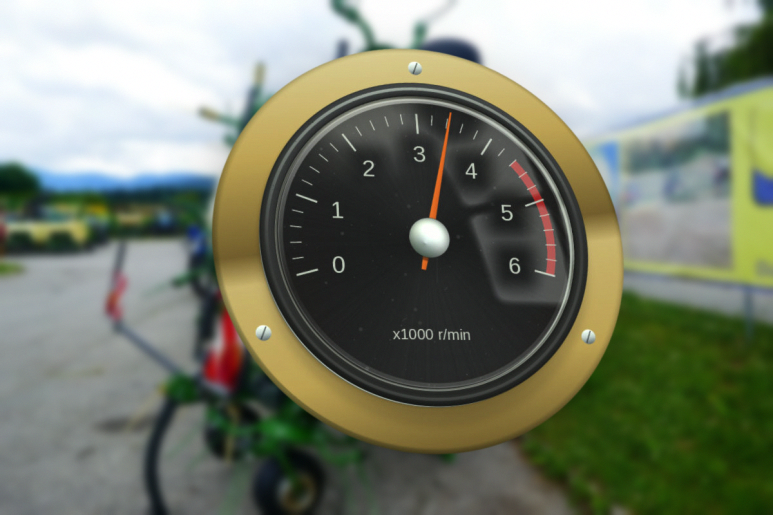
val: 3400
